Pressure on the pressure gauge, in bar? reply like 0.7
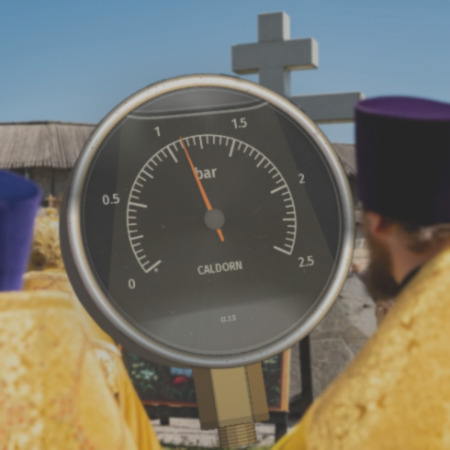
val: 1.1
